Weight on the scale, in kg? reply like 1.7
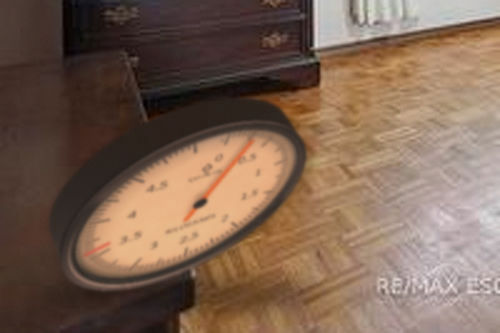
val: 0.25
